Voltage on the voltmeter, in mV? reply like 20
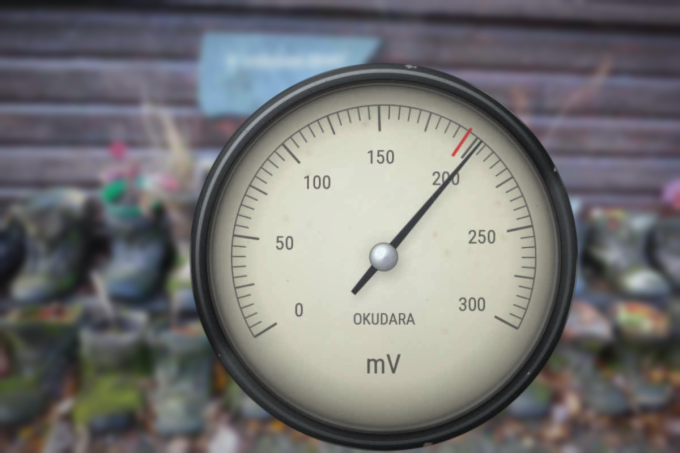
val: 202.5
